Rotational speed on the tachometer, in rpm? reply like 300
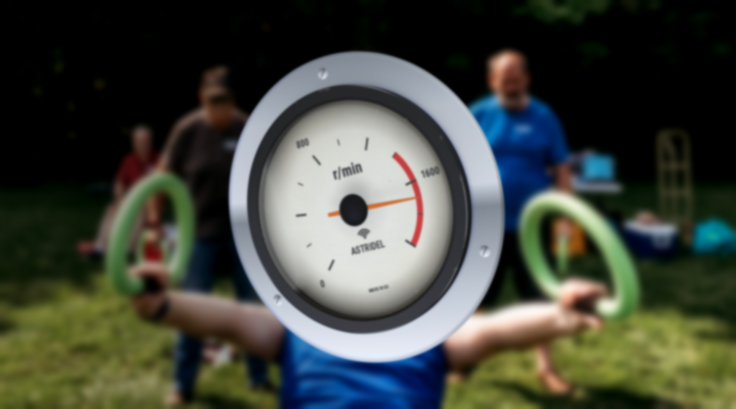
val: 1700
